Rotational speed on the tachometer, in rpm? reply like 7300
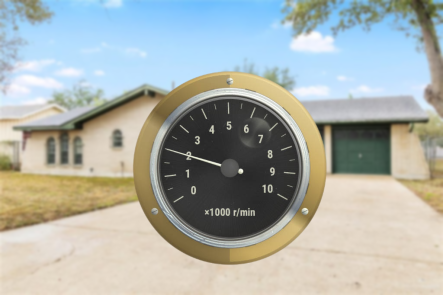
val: 2000
